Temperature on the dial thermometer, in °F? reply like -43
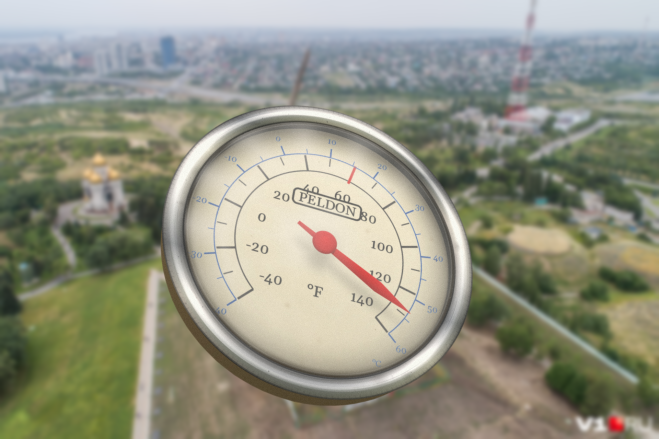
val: 130
